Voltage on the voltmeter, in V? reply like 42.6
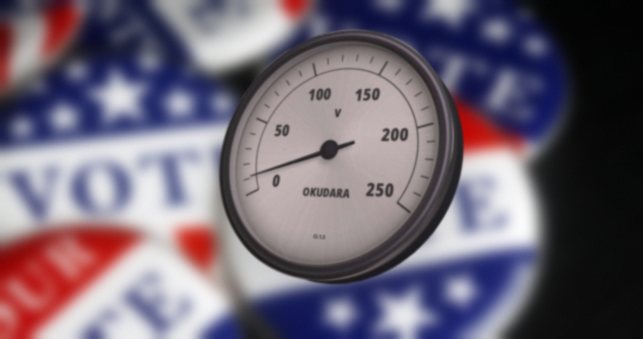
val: 10
